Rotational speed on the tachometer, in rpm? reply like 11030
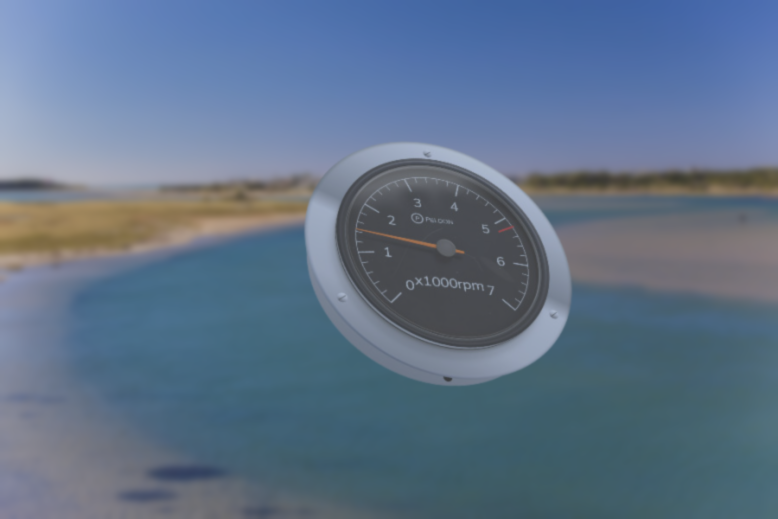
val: 1400
